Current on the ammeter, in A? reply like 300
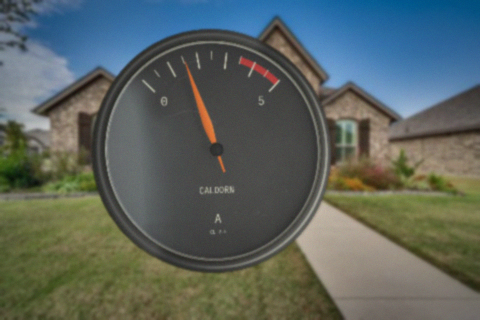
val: 1.5
